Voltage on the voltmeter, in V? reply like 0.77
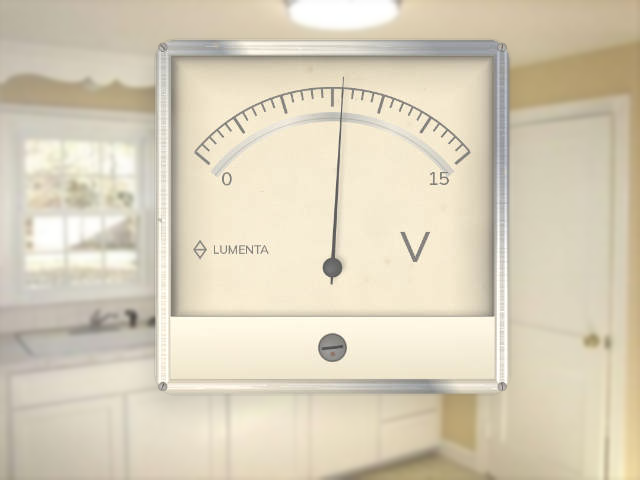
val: 8
